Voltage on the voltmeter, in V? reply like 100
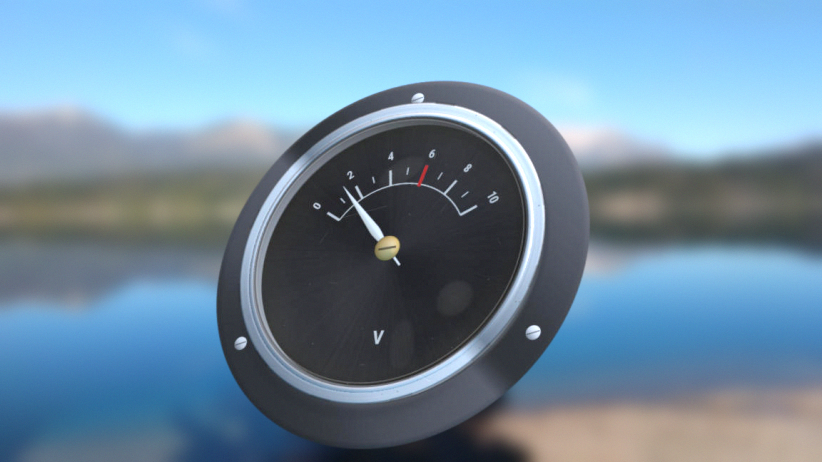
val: 1.5
